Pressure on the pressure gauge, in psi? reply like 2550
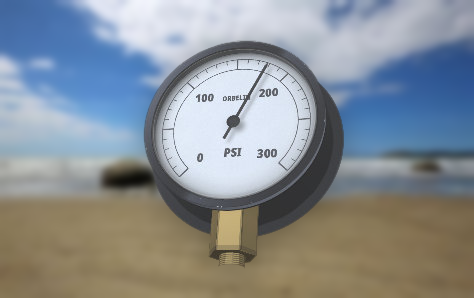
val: 180
